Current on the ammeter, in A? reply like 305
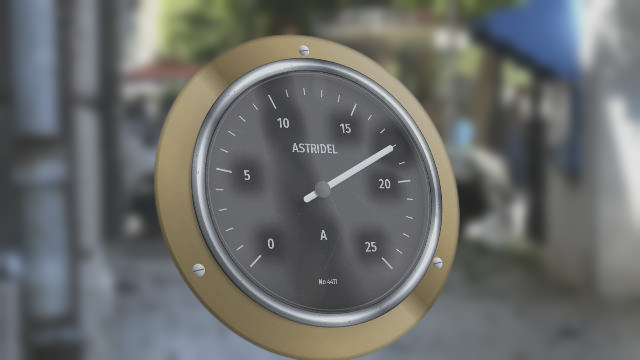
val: 18
